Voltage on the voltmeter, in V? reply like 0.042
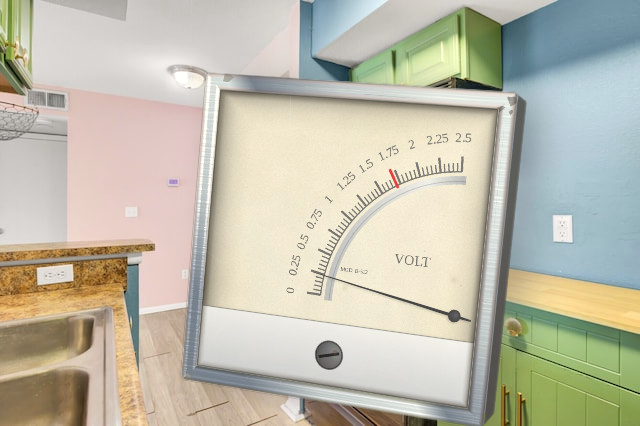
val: 0.25
